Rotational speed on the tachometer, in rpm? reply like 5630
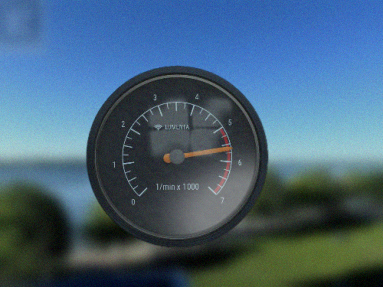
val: 5625
